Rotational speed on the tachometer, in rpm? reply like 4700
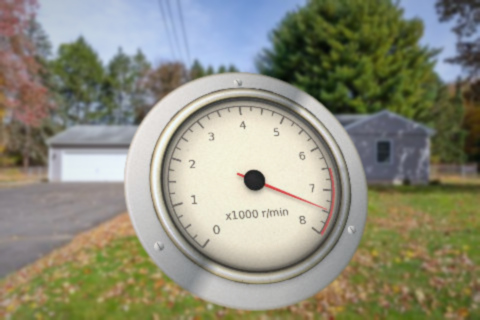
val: 7500
